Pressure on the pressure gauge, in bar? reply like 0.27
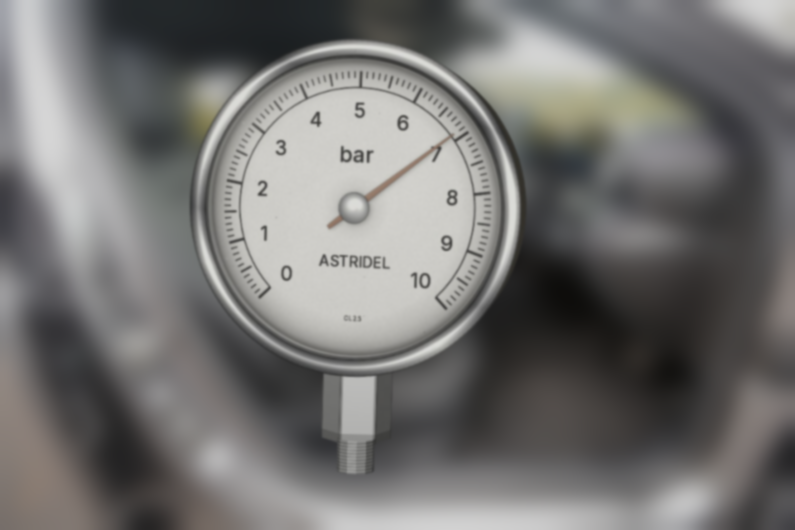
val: 6.9
